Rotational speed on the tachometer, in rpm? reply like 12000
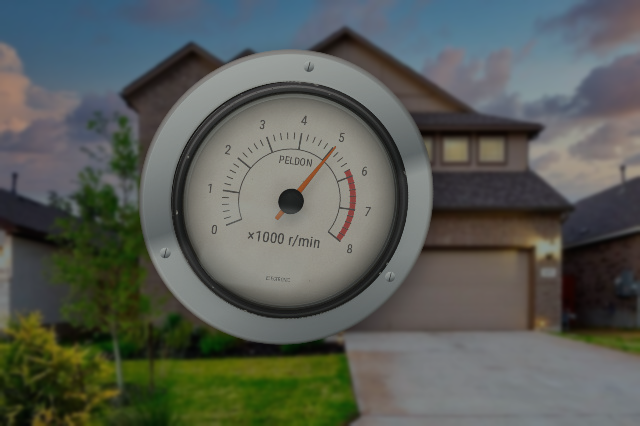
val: 5000
